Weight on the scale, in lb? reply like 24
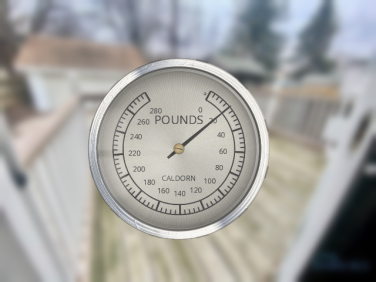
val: 20
